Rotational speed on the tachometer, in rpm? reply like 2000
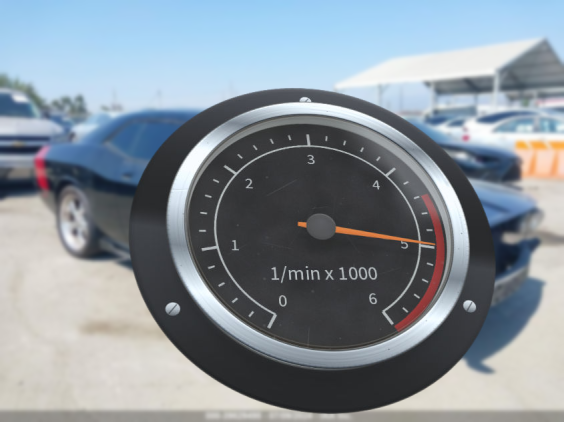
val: 5000
